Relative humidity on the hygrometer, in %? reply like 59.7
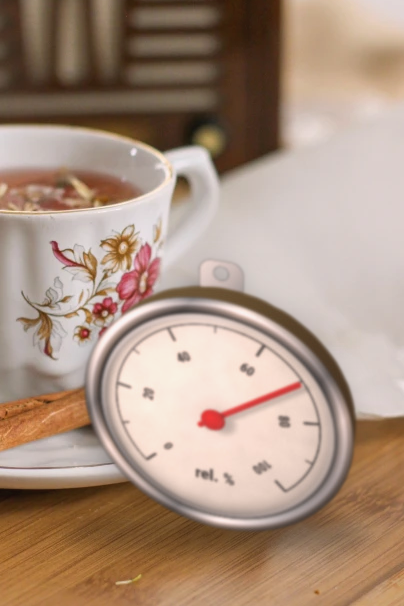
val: 70
